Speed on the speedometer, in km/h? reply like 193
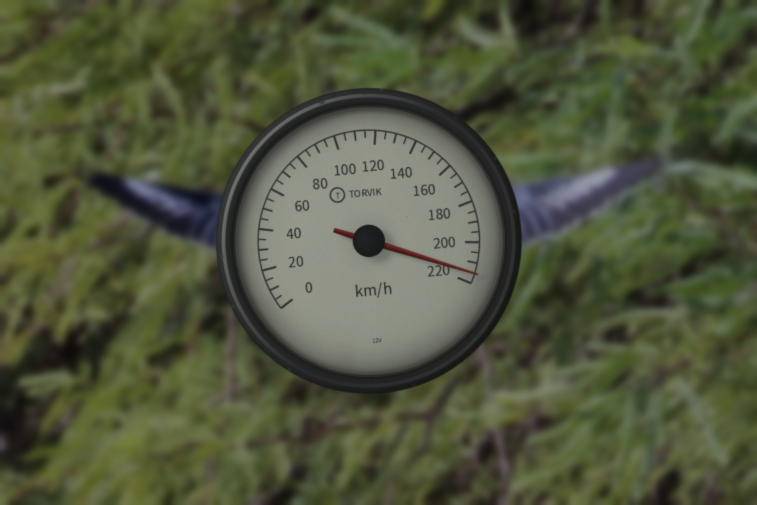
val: 215
